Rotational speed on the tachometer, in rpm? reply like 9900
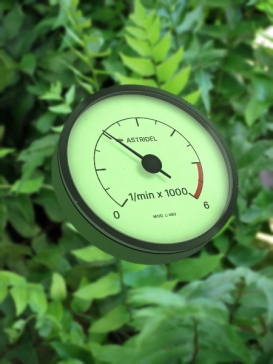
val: 2000
